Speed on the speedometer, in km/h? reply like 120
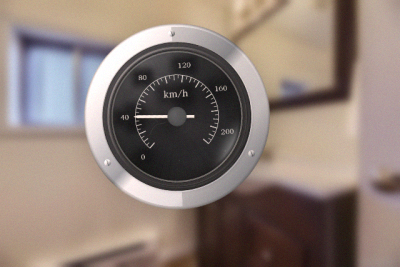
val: 40
